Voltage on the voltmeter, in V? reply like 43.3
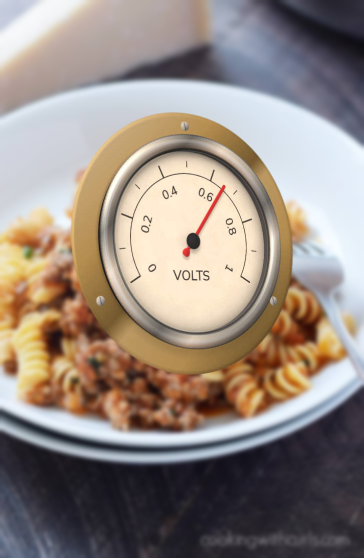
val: 0.65
